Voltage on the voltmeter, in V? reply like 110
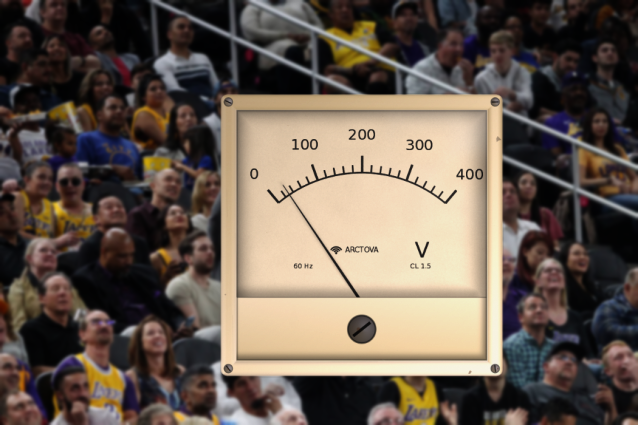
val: 30
